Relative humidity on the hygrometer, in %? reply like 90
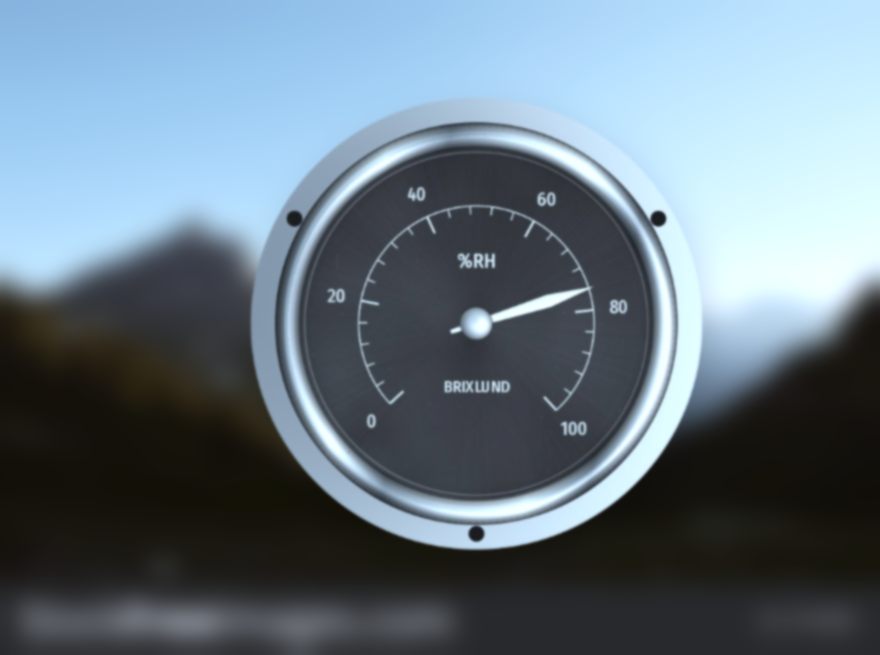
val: 76
